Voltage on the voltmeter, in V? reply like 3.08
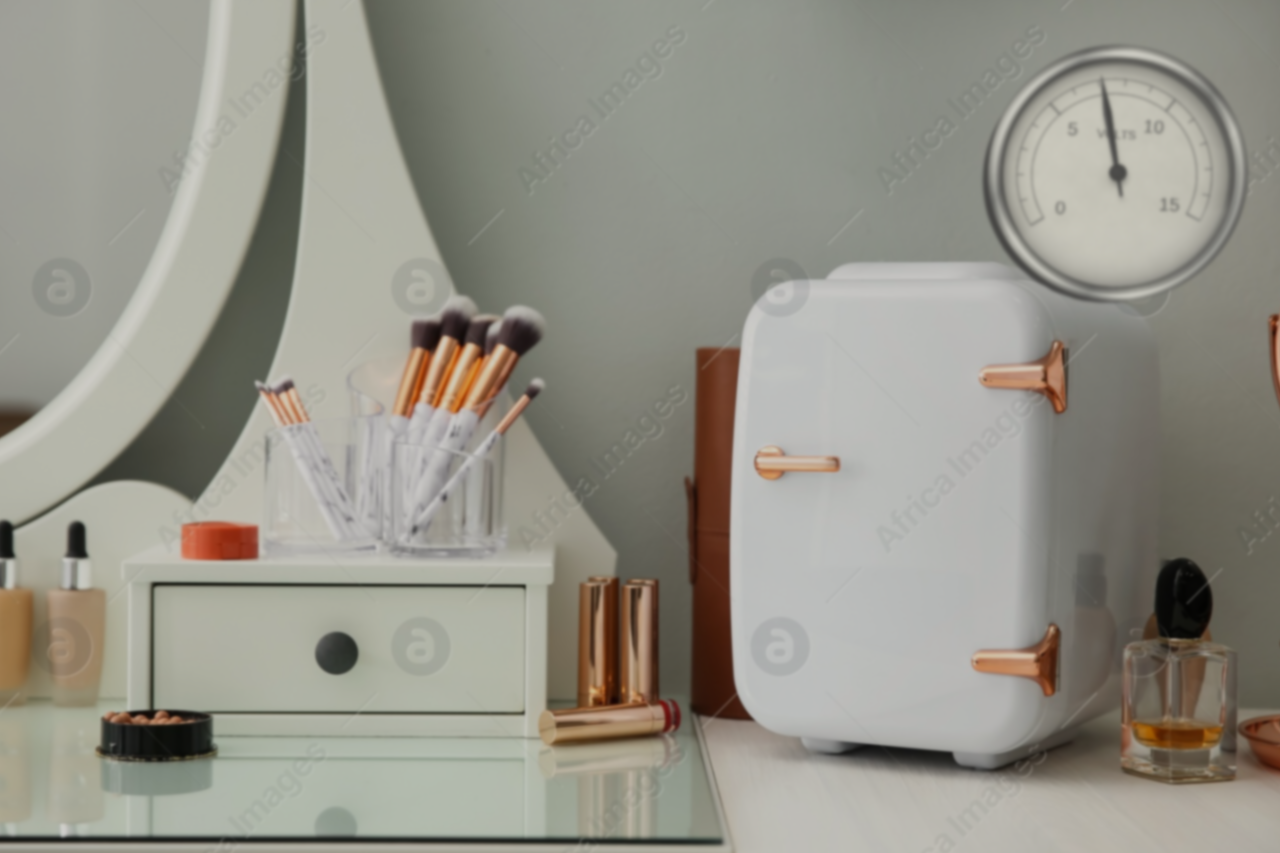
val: 7
